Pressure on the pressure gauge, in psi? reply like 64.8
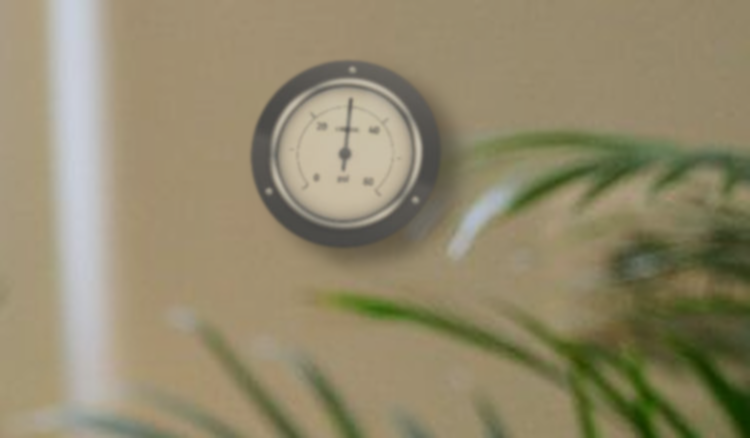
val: 30
